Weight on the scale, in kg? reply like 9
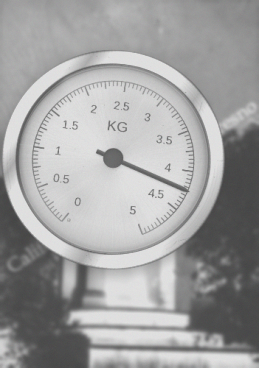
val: 4.25
